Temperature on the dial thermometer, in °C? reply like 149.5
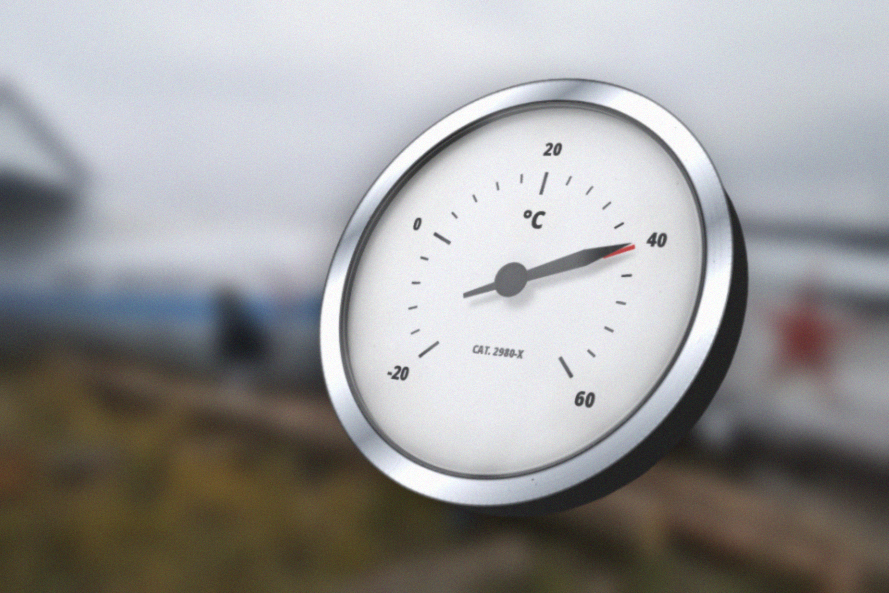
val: 40
